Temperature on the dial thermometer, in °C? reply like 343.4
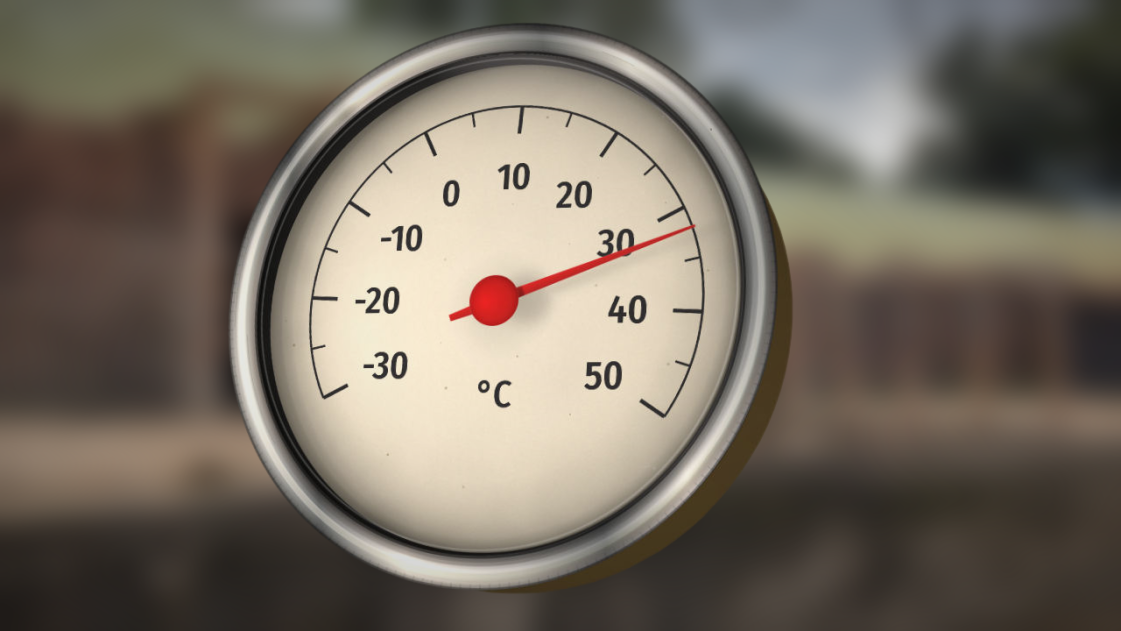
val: 32.5
